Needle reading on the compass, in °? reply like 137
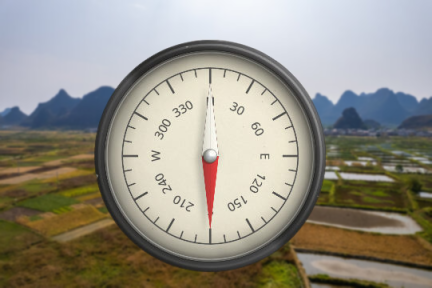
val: 180
